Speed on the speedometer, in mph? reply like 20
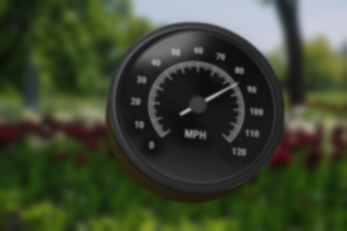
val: 85
